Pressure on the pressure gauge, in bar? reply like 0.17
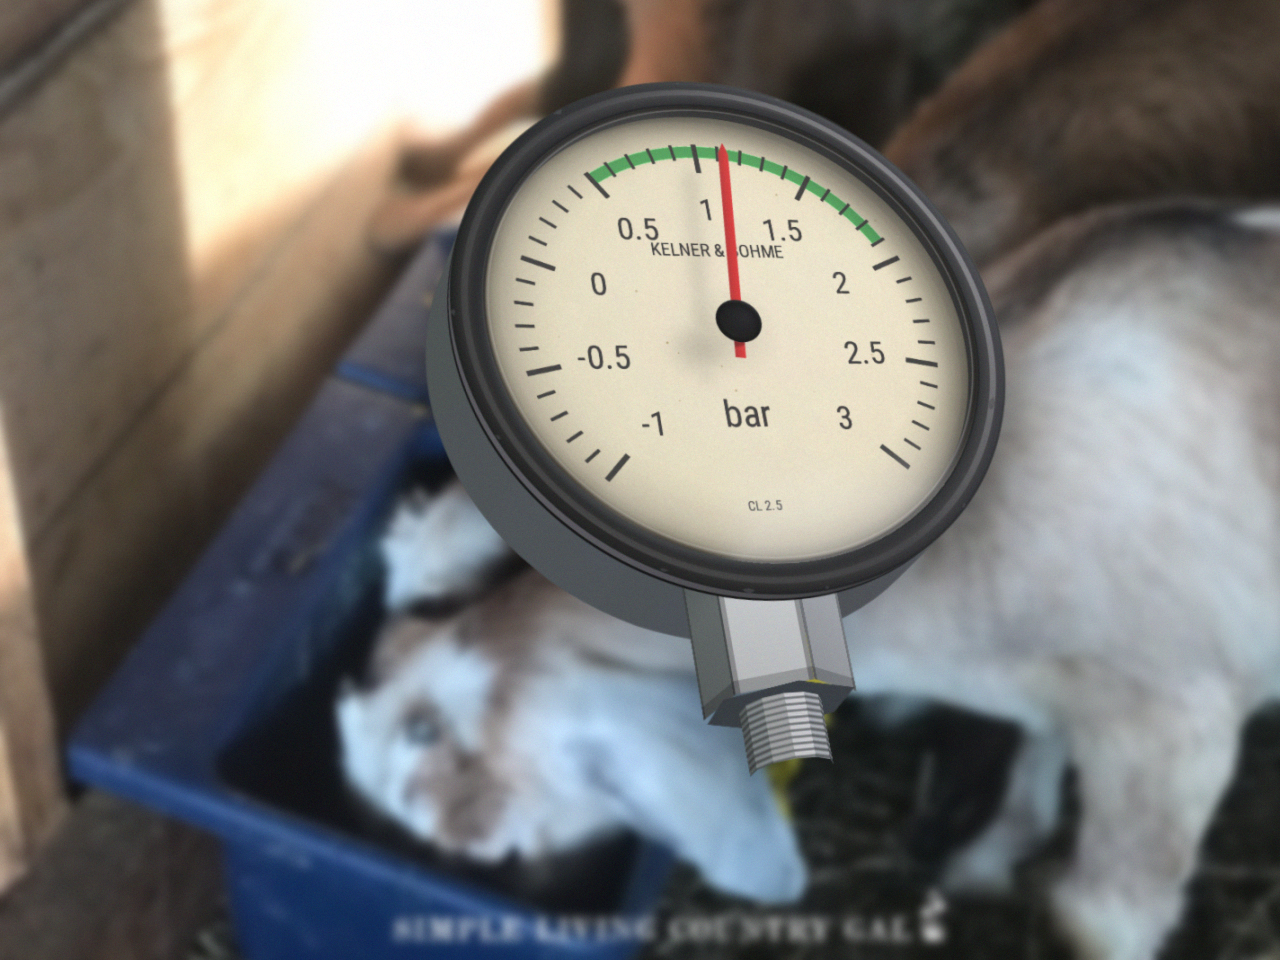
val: 1.1
